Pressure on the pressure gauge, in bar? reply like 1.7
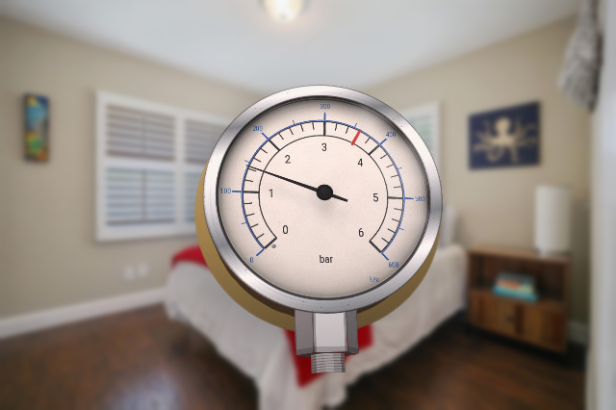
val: 1.4
